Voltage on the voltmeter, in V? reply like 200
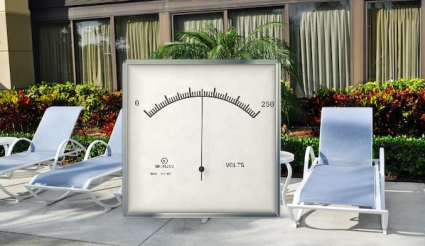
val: 125
